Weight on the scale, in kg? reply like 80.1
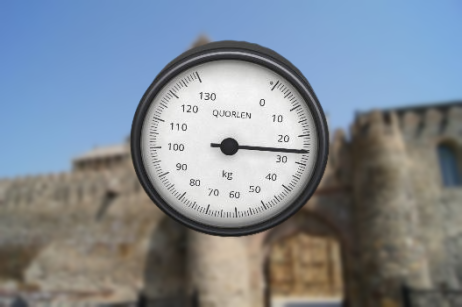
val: 25
